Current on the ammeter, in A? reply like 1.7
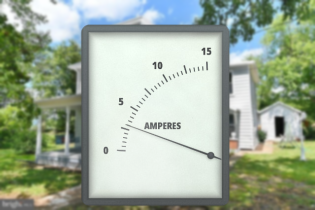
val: 3
